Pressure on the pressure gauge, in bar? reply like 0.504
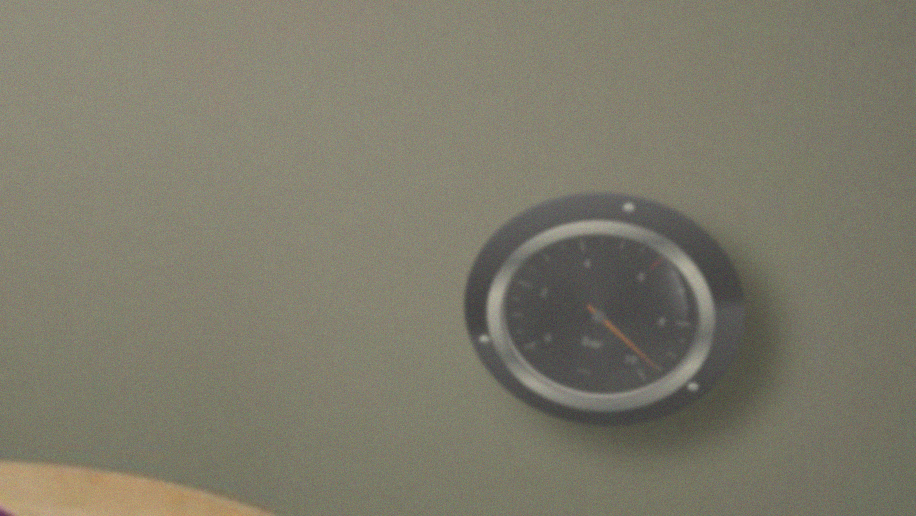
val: 9.5
